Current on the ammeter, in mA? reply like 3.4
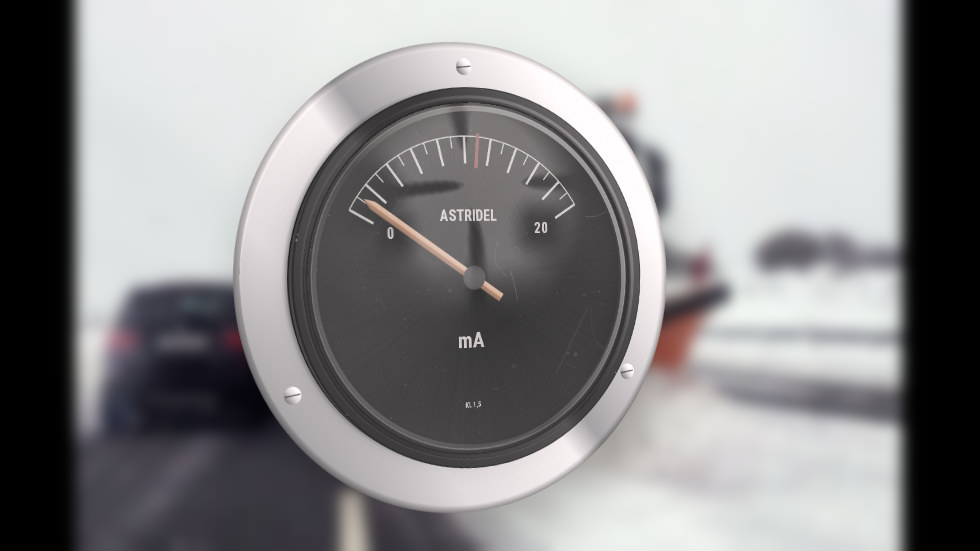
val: 1
